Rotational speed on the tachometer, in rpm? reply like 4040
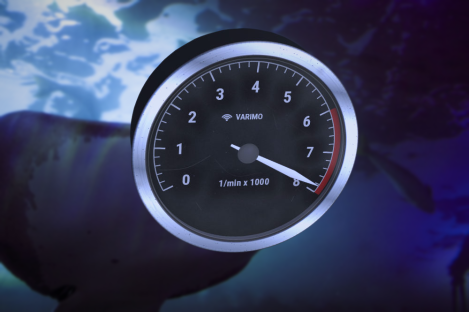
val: 7800
